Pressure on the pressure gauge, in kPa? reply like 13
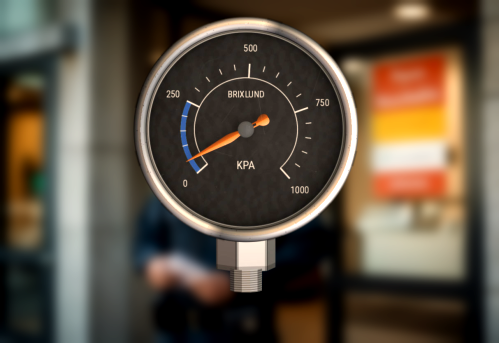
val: 50
